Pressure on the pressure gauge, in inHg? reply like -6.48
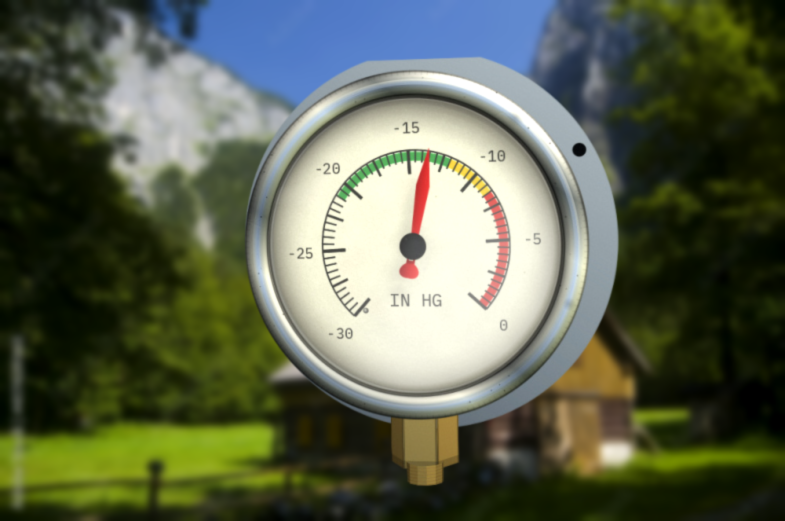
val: -13.5
